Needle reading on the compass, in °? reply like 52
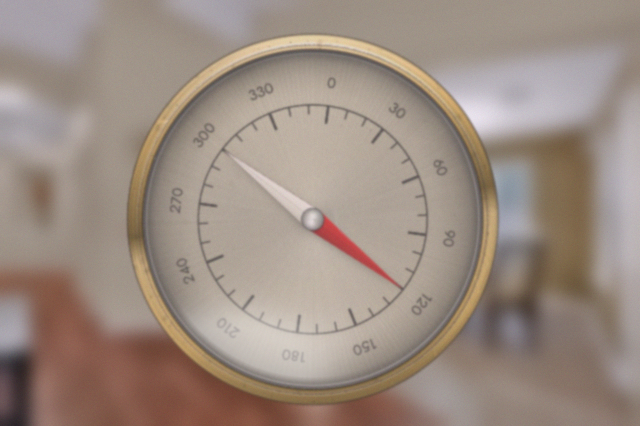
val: 120
